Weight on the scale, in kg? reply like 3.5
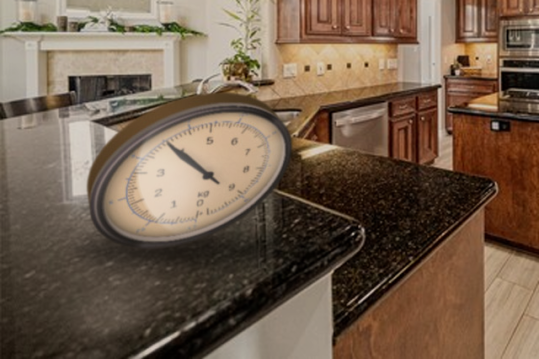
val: 4
